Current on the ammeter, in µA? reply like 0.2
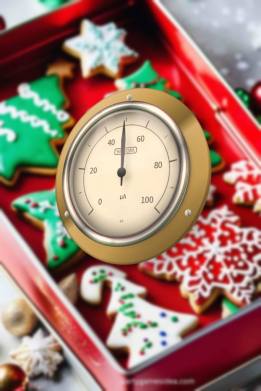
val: 50
